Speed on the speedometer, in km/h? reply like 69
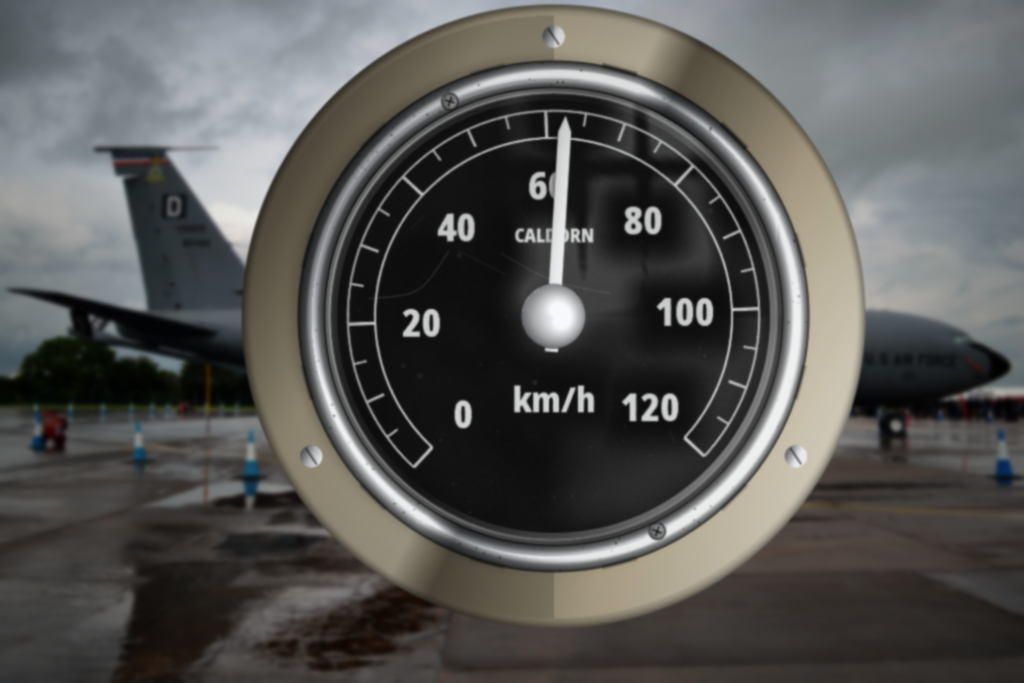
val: 62.5
